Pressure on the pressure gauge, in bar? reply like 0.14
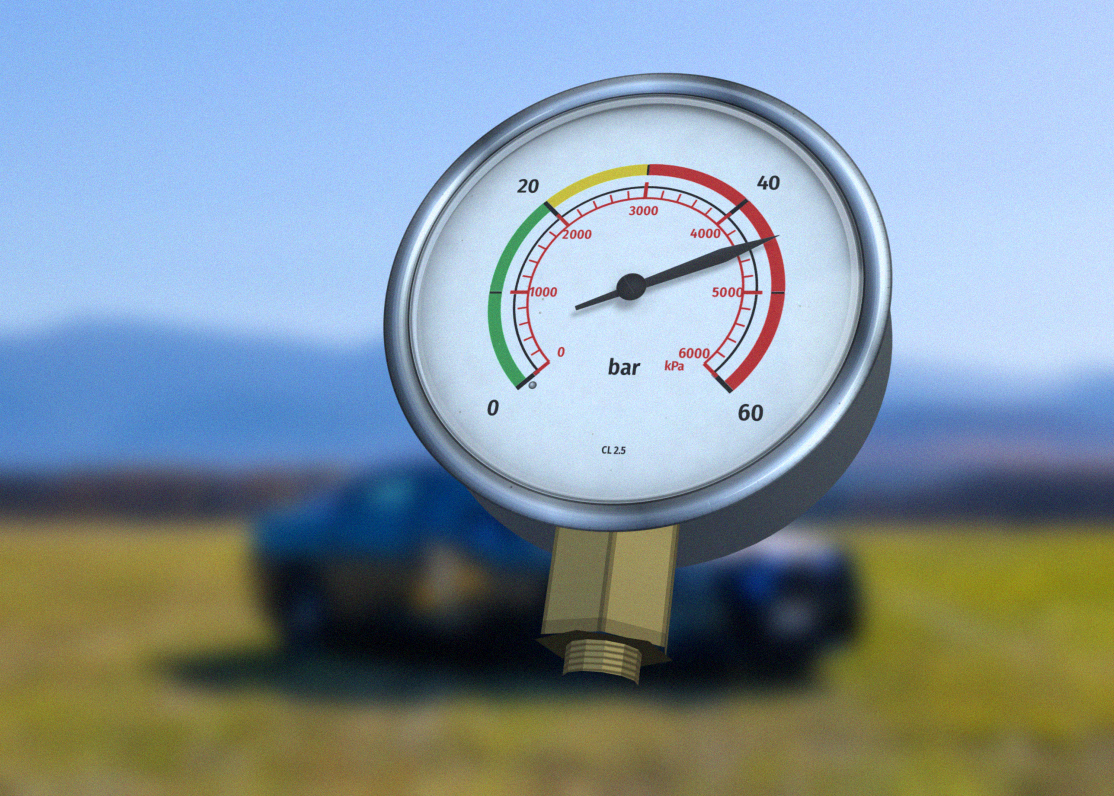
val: 45
